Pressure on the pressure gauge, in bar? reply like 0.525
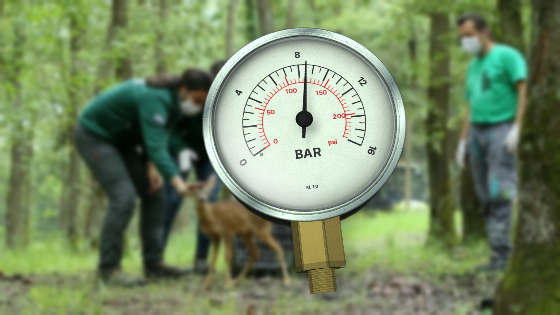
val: 8.5
